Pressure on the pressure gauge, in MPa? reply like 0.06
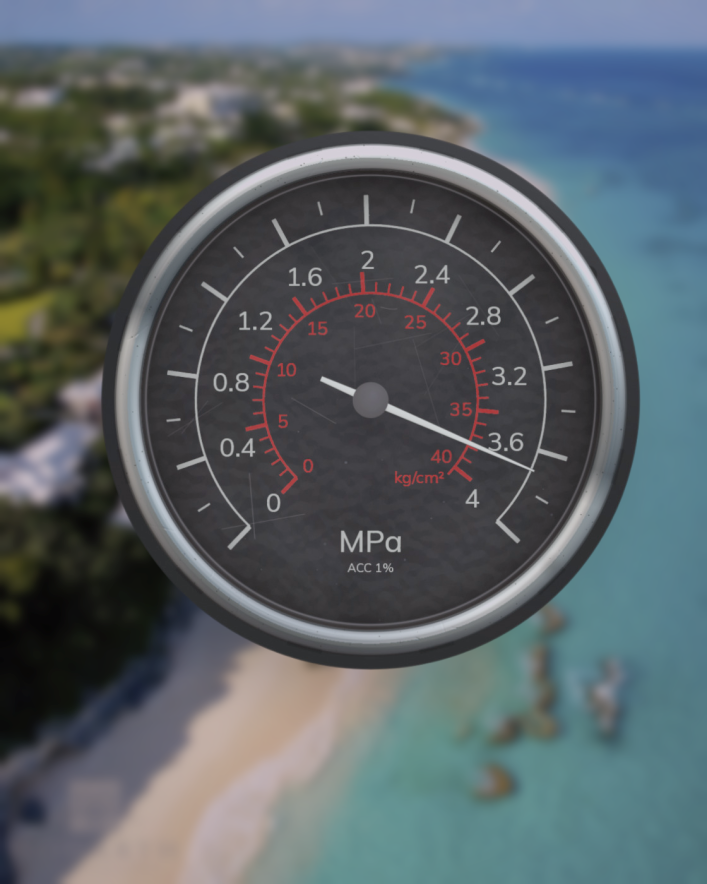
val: 3.7
